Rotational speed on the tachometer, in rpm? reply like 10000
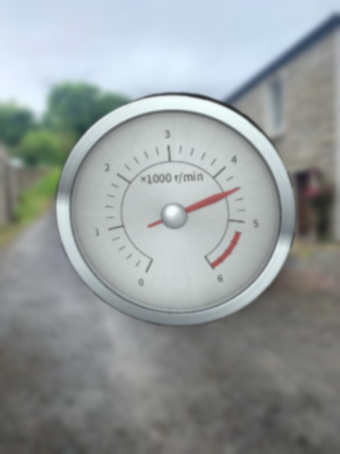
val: 4400
